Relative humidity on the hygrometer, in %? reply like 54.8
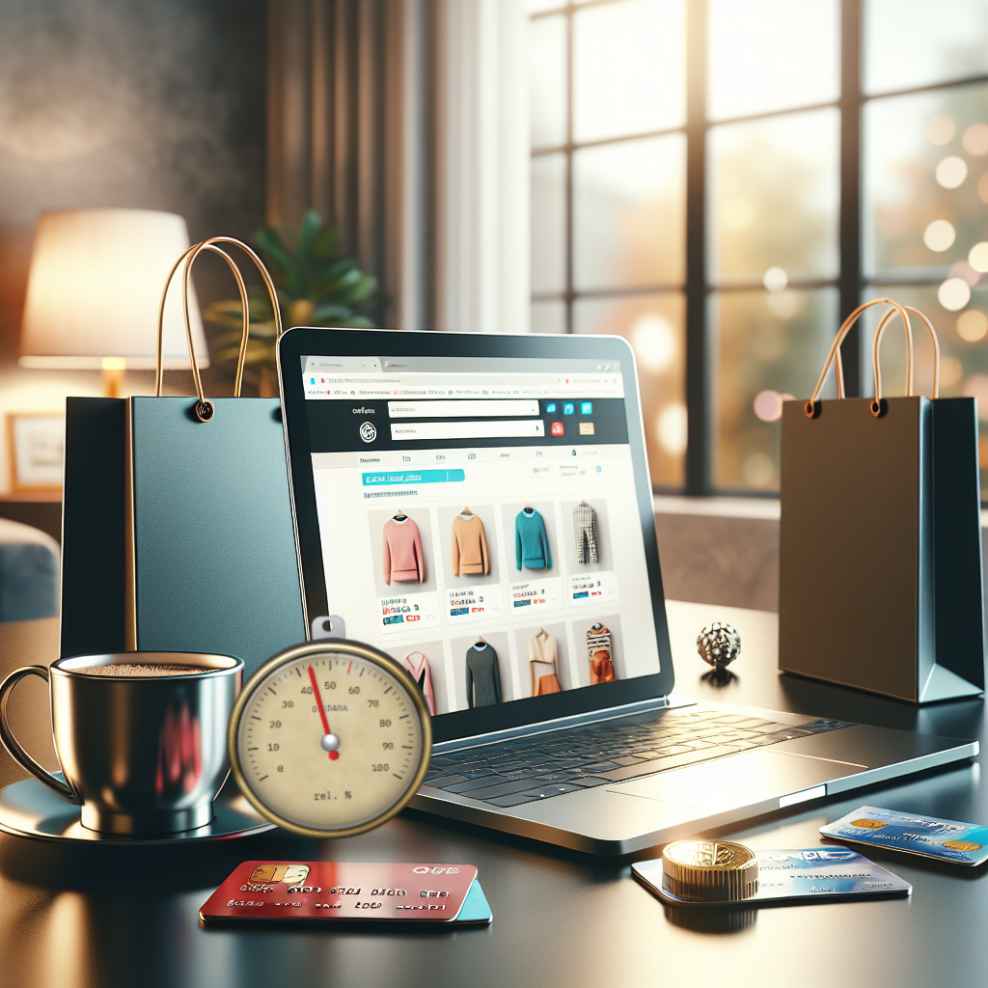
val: 44
